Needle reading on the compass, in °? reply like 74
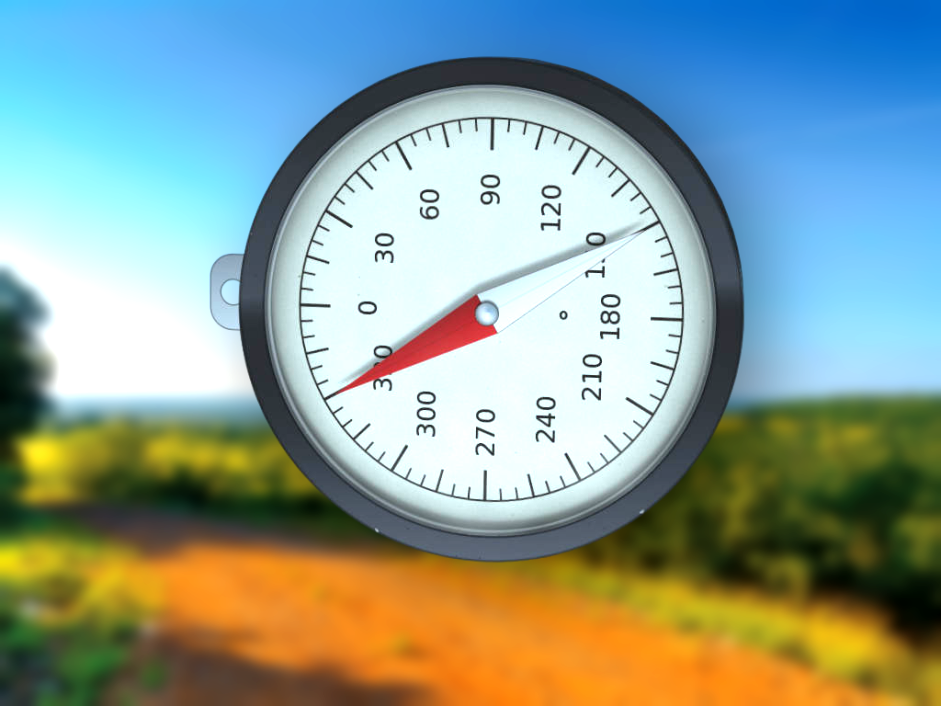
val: 330
